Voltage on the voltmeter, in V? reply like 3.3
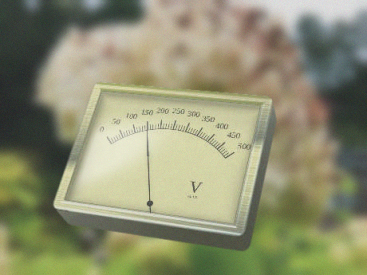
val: 150
